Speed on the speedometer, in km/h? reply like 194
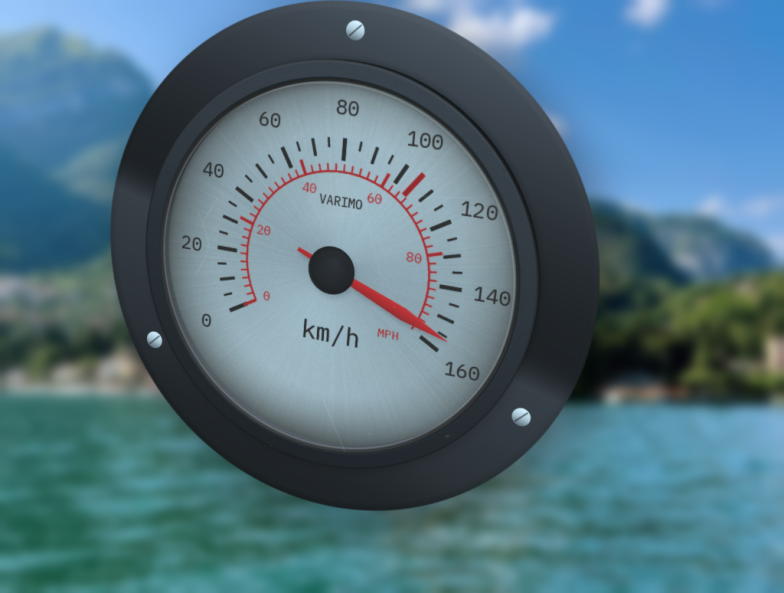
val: 155
